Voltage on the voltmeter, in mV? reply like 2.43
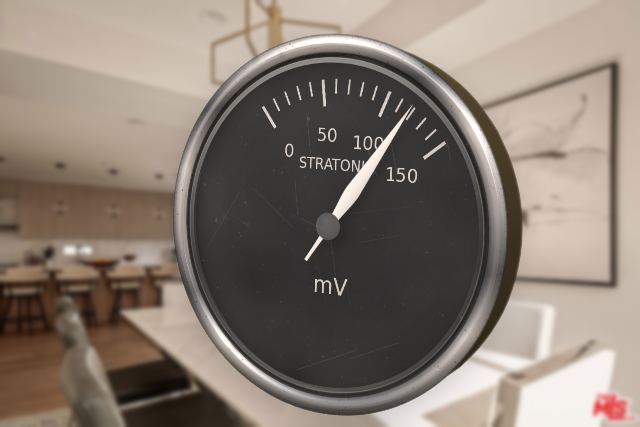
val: 120
